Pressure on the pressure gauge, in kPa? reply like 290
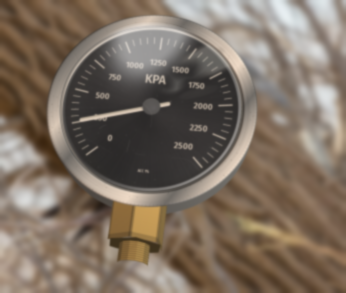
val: 250
